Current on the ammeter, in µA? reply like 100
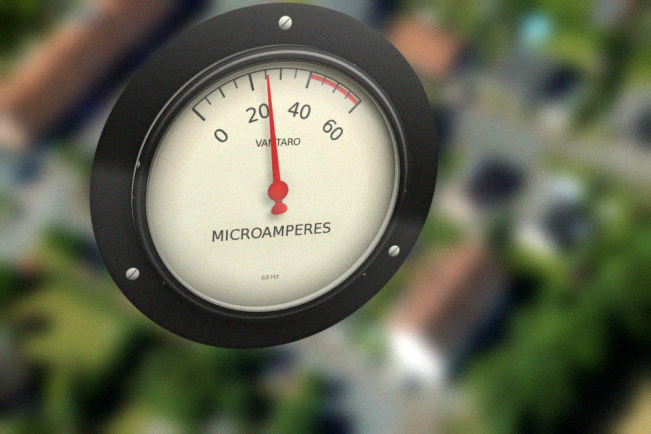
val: 25
